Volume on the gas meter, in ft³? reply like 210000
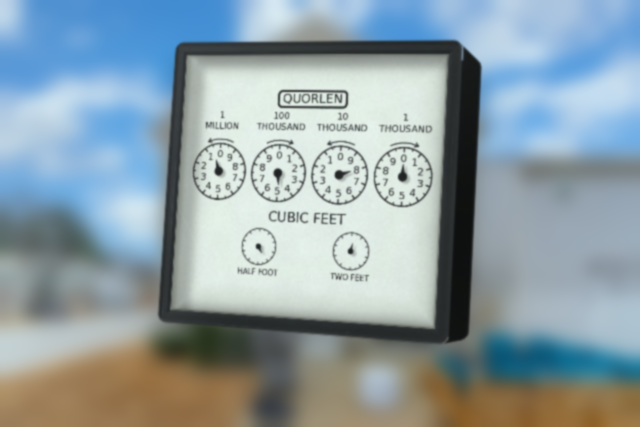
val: 48000
